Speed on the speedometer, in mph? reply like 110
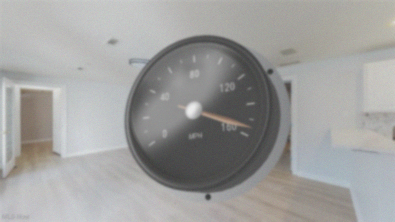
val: 155
